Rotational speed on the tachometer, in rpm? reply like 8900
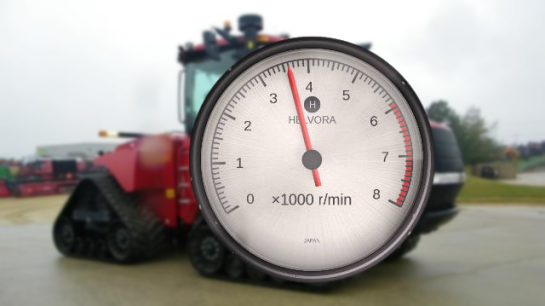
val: 3600
